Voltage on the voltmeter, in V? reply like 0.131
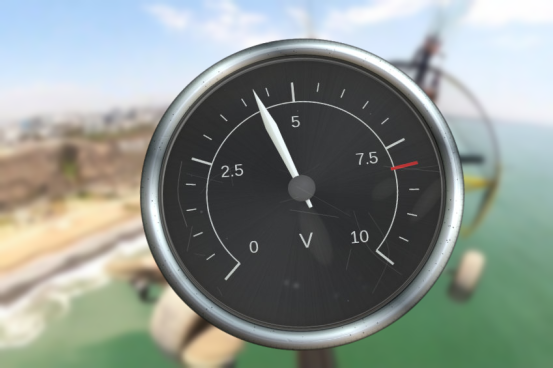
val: 4.25
